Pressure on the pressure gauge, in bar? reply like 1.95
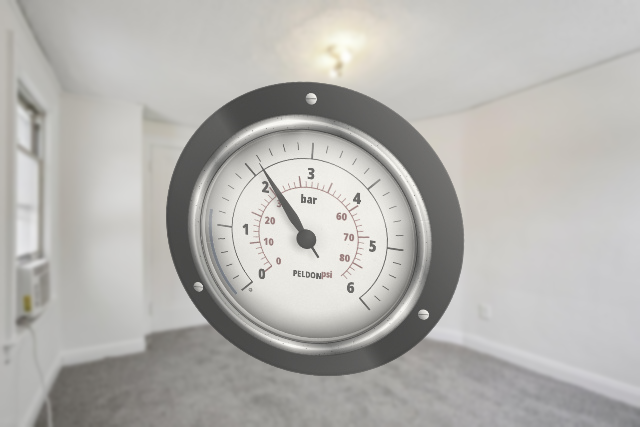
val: 2.2
